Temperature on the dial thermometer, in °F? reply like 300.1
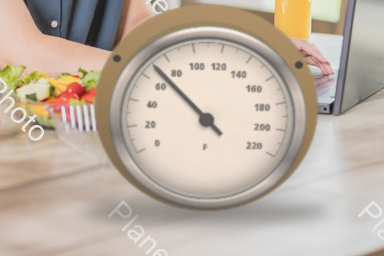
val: 70
